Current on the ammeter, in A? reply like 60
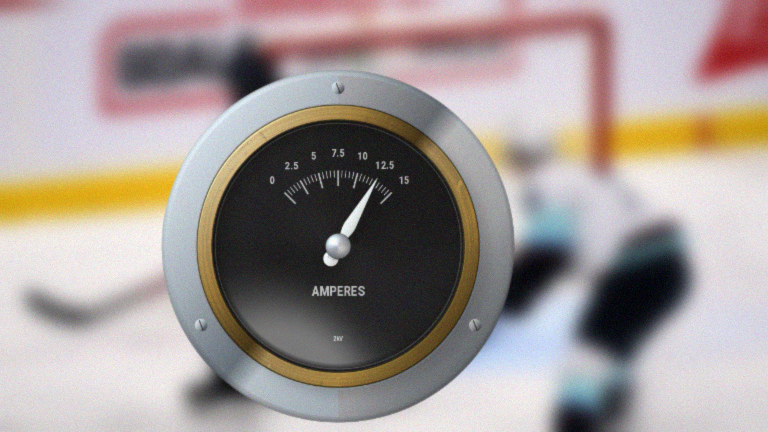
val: 12.5
